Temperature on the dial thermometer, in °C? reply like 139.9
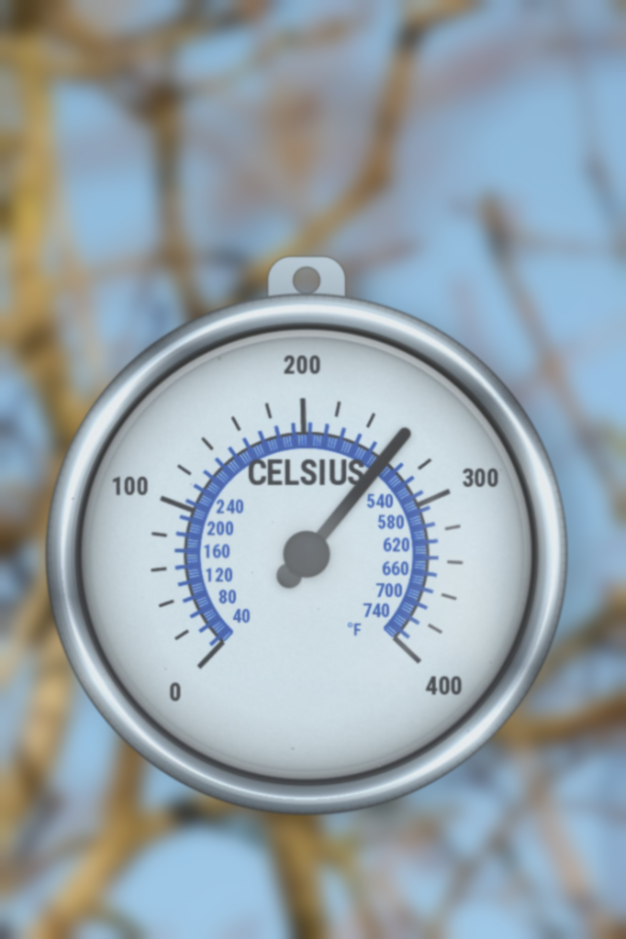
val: 260
